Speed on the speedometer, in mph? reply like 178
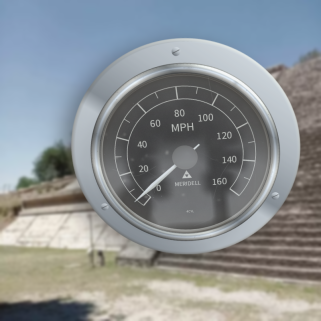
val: 5
